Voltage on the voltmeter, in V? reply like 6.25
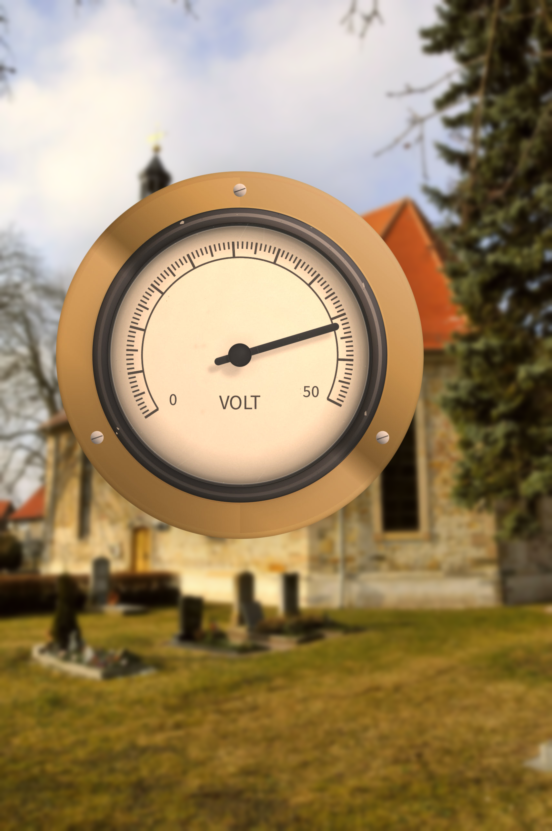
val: 41
